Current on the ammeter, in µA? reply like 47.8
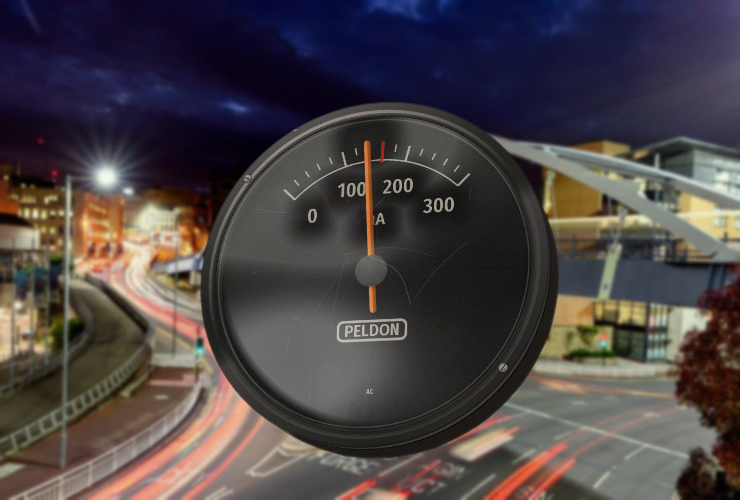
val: 140
